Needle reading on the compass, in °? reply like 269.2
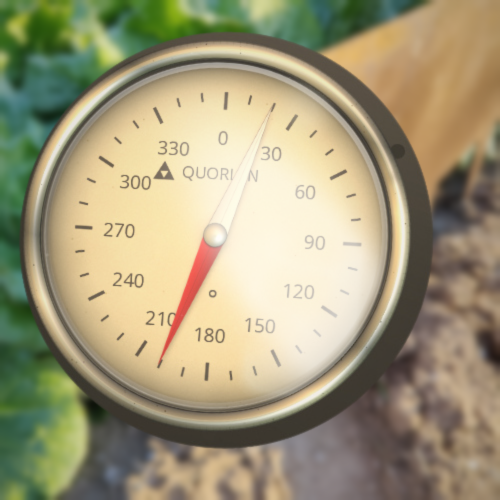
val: 200
